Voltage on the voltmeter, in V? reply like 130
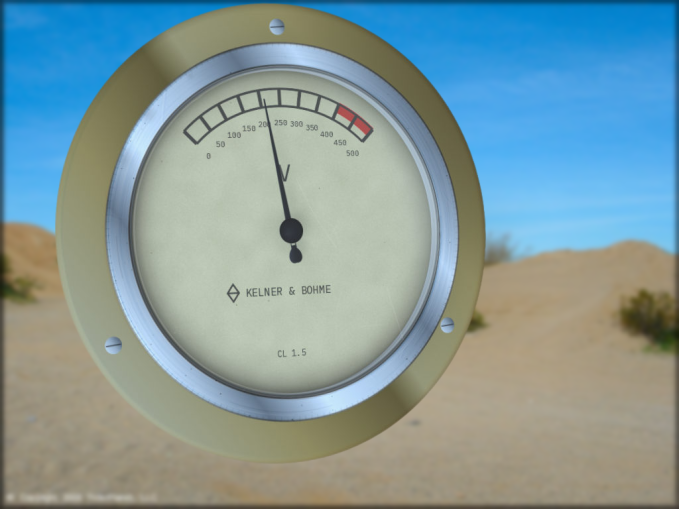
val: 200
